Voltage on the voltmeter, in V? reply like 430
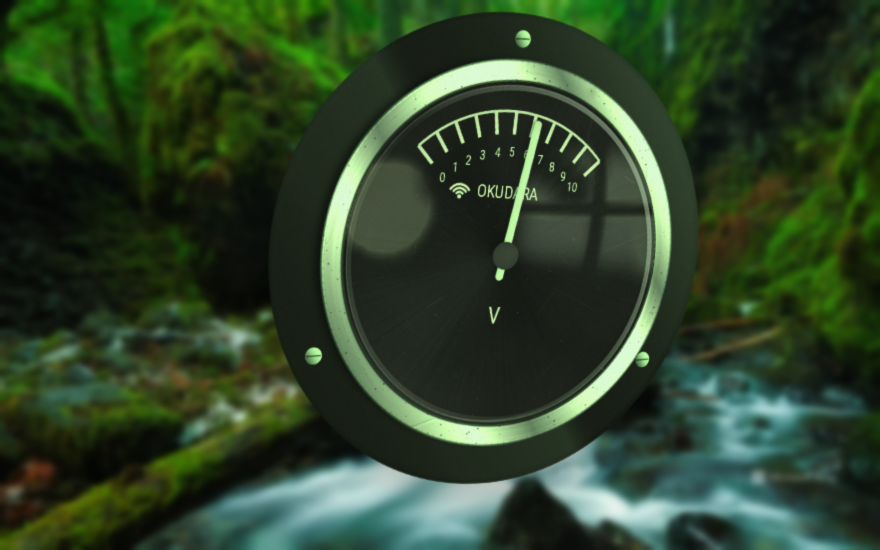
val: 6
